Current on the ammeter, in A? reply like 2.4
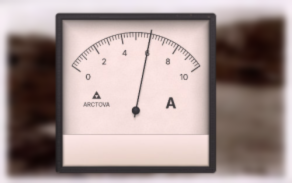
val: 6
